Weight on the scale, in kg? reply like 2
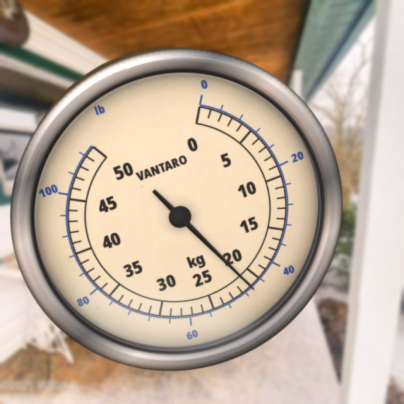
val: 21
